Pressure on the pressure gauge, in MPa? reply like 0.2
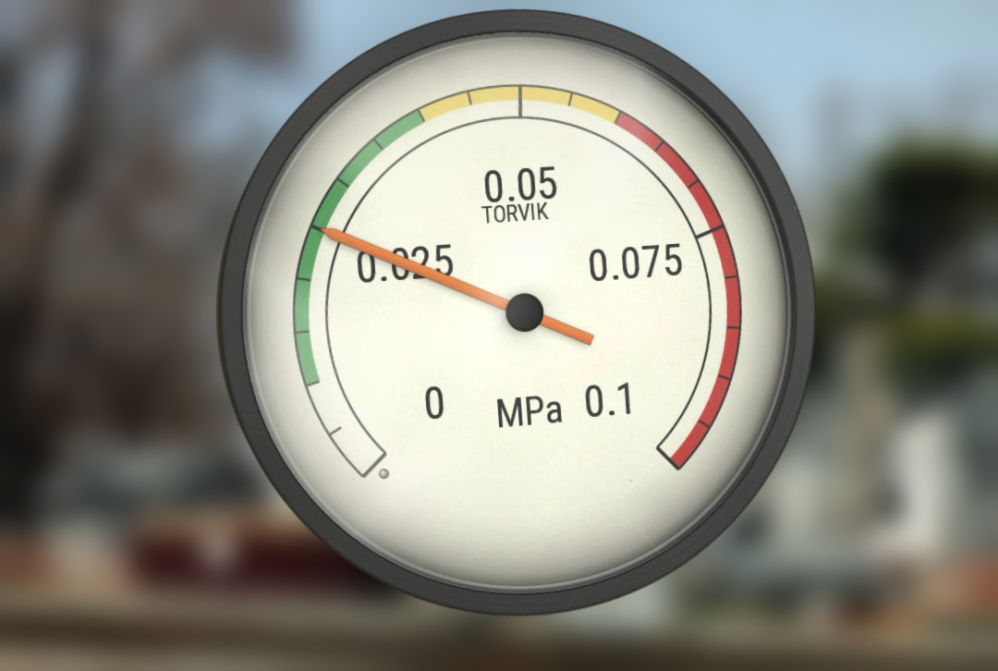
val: 0.025
